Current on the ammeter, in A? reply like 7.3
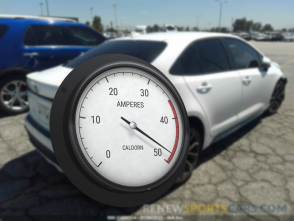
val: 48
